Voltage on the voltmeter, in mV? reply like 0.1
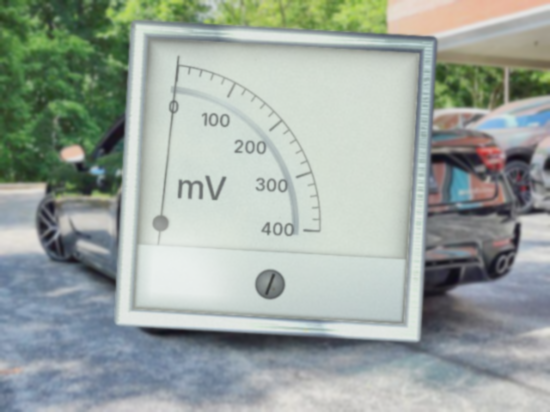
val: 0
